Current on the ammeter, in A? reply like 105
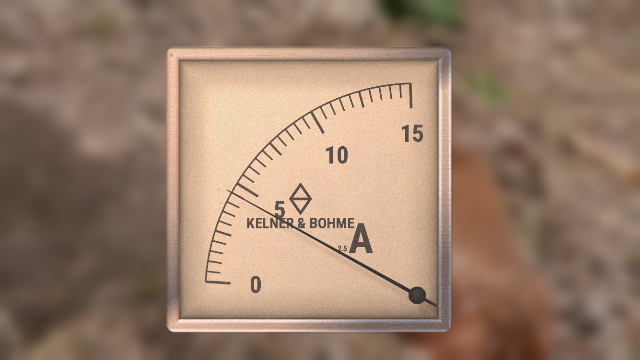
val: 4.5
